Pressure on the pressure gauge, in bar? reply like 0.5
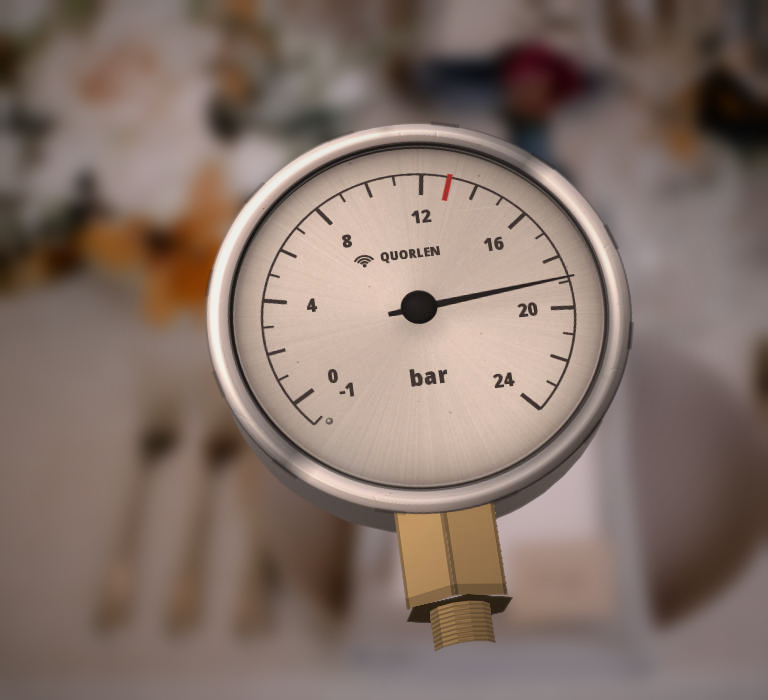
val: 19
